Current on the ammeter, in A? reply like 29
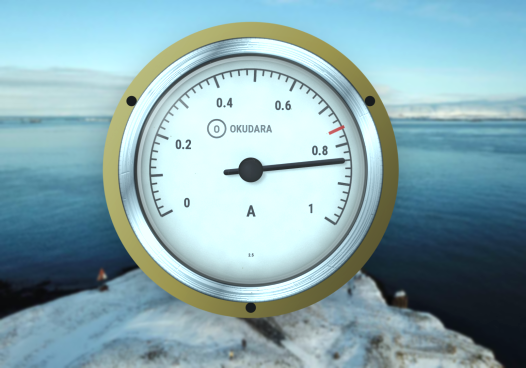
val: 0.84
